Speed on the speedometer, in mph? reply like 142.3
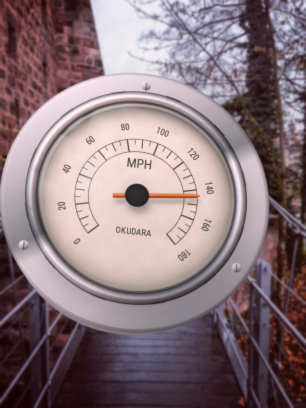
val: 145
